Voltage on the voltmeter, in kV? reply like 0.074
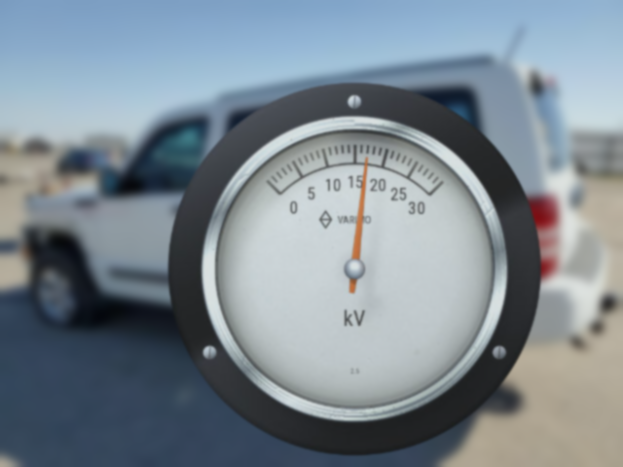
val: 17
